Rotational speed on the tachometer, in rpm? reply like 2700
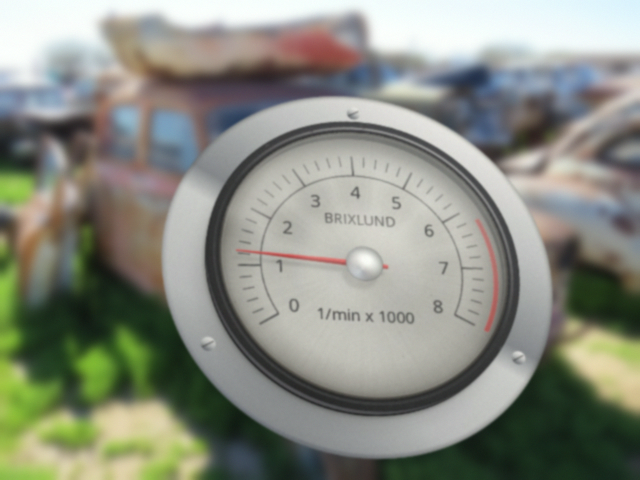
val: 1200
